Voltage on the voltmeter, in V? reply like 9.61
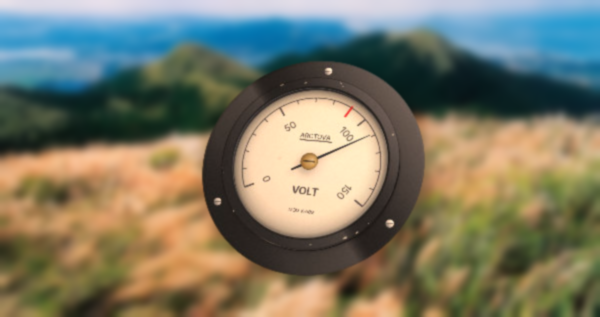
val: 110
